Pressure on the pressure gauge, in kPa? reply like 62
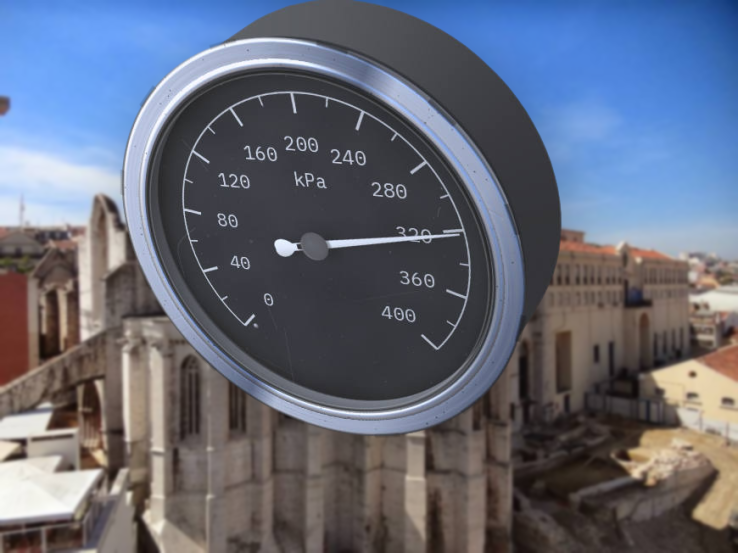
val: 320
